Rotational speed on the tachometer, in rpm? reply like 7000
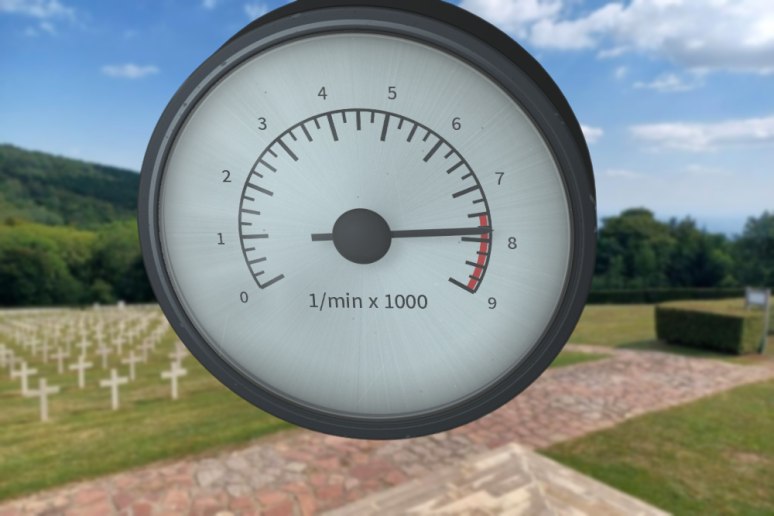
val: 7750
